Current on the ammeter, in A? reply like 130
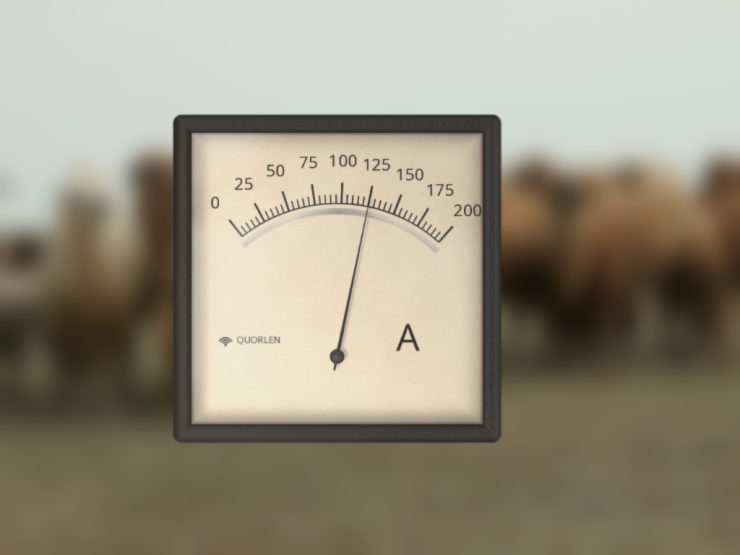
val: 125
